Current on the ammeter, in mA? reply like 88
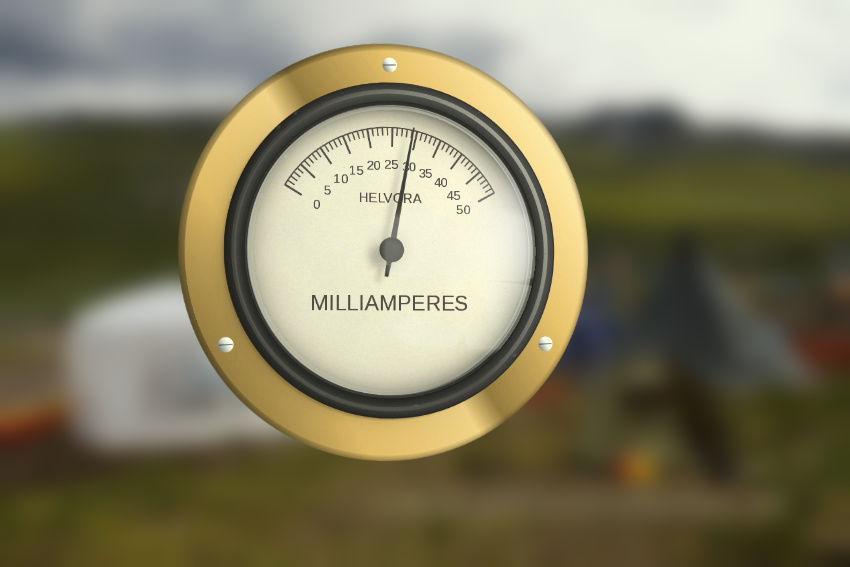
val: 29
